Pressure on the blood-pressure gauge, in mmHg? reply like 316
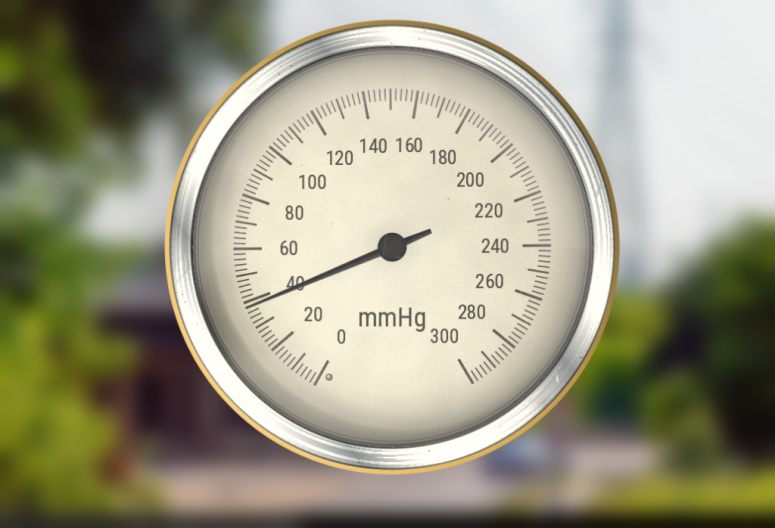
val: 38
